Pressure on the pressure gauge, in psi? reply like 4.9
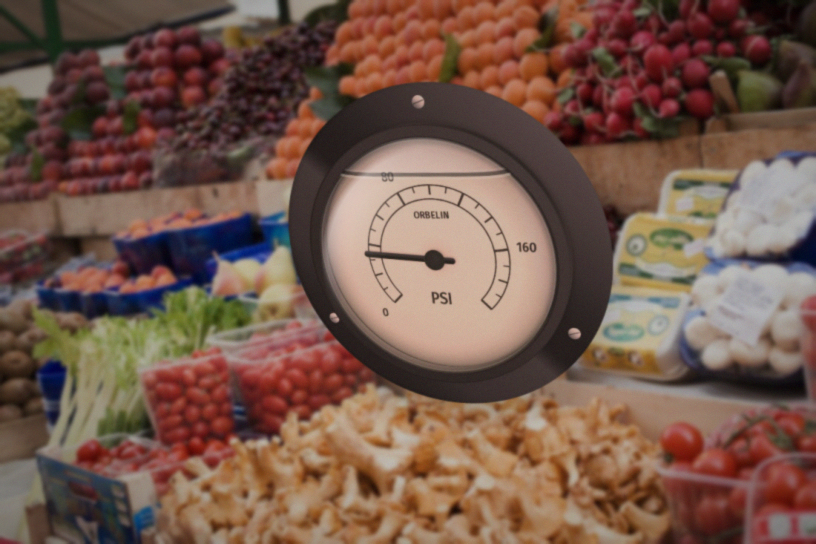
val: 35
